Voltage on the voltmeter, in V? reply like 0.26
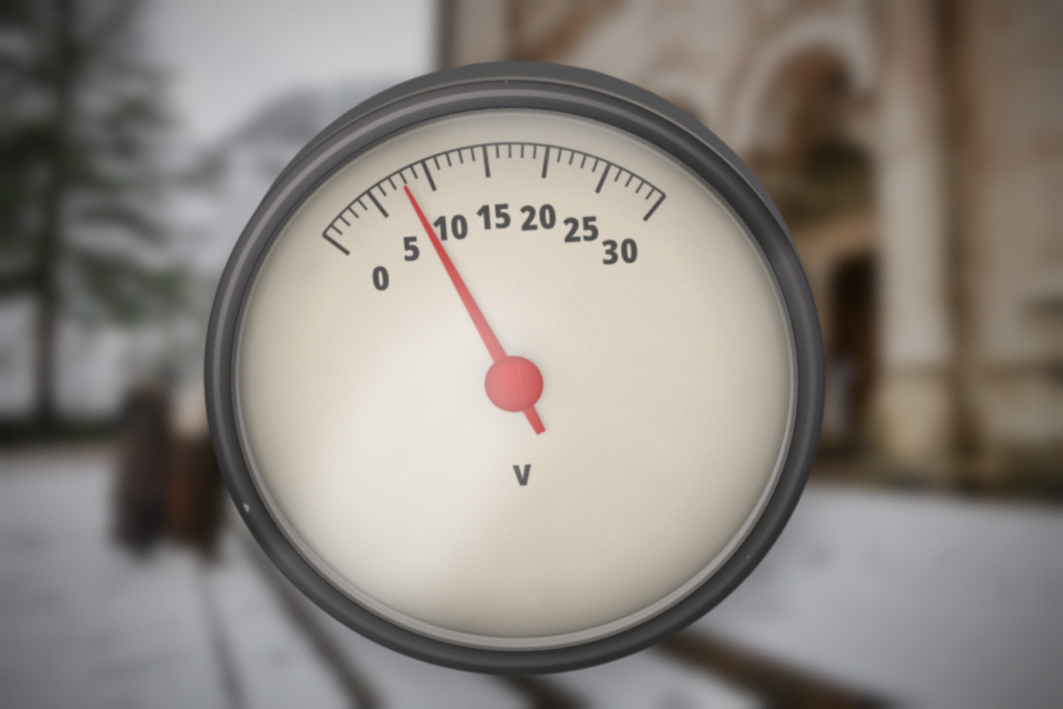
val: 8
